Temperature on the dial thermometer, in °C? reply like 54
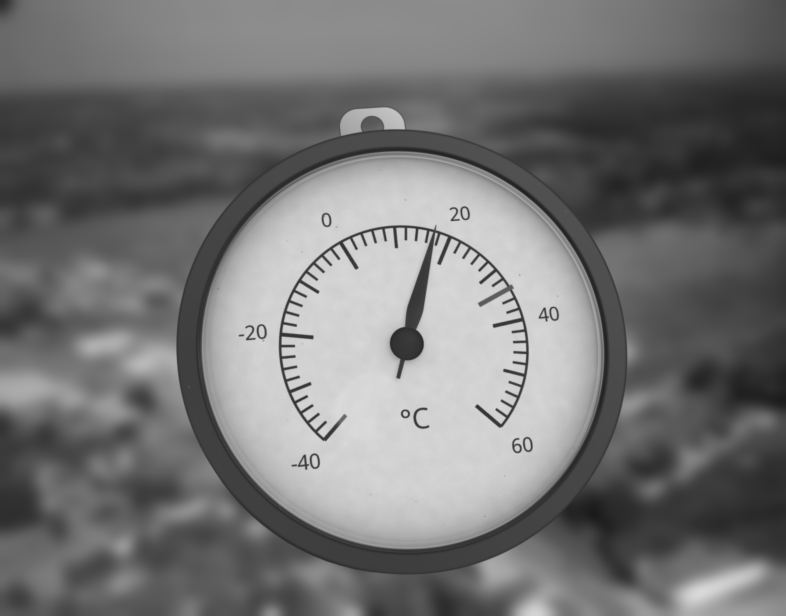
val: 17
